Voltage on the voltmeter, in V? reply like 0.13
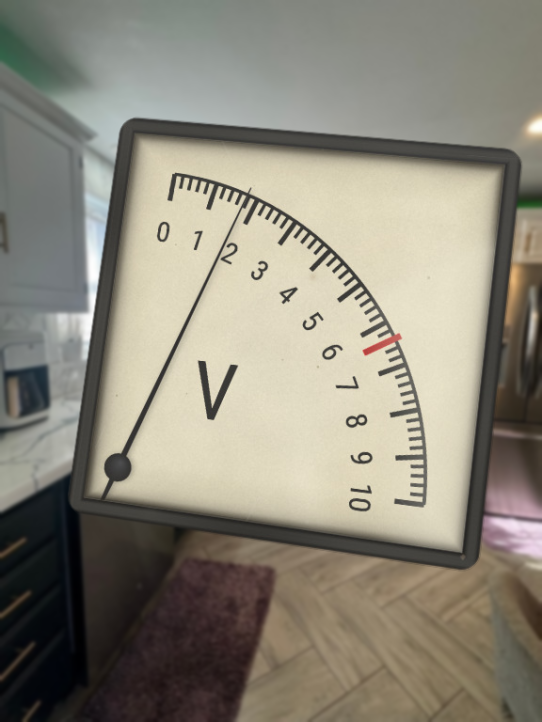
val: 1.8
